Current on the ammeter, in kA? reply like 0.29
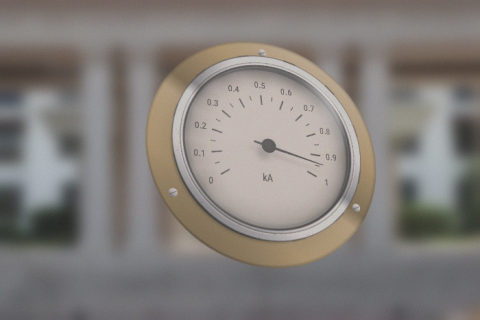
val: 0.95
